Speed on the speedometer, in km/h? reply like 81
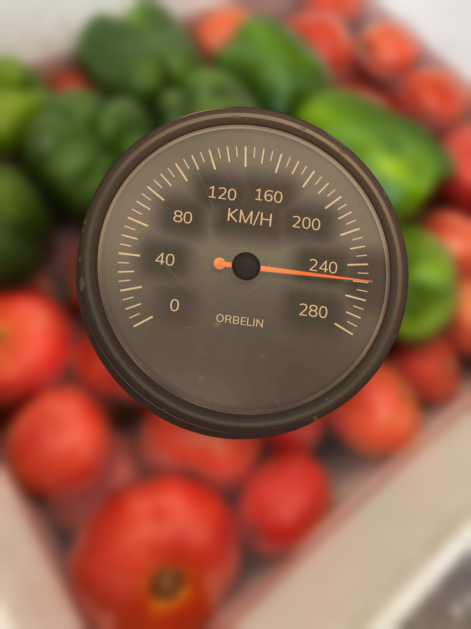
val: 250
